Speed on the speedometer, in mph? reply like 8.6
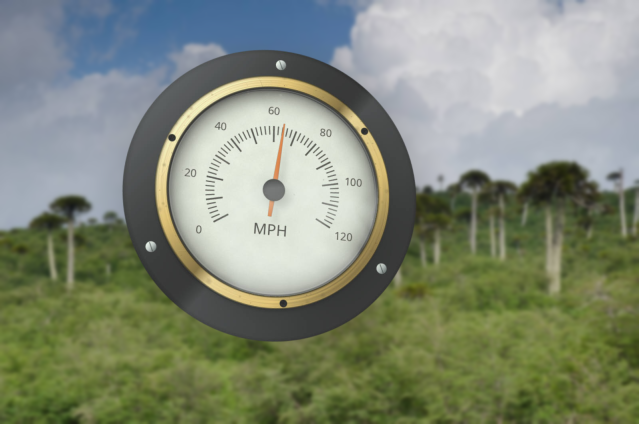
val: 64
